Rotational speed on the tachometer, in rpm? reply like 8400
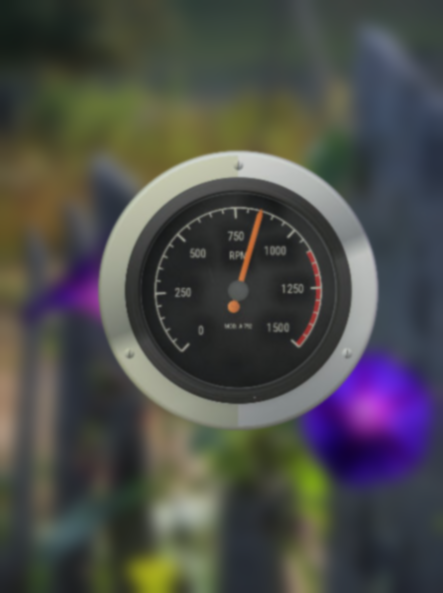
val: 850
